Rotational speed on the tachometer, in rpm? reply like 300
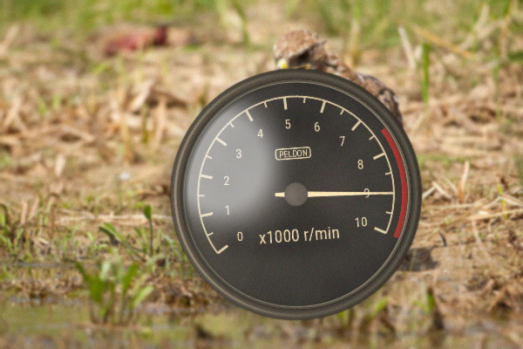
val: 9000
